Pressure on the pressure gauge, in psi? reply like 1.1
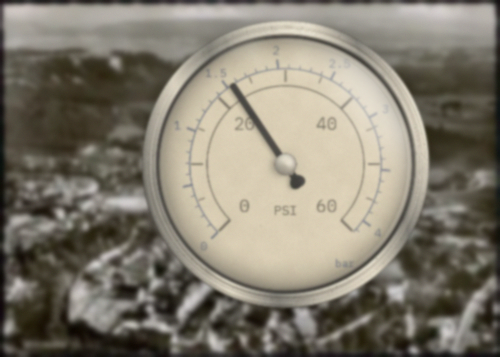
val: 22.5
